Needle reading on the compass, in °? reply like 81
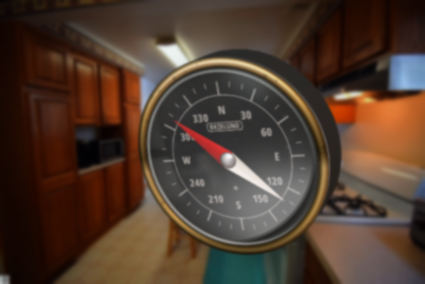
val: 310
